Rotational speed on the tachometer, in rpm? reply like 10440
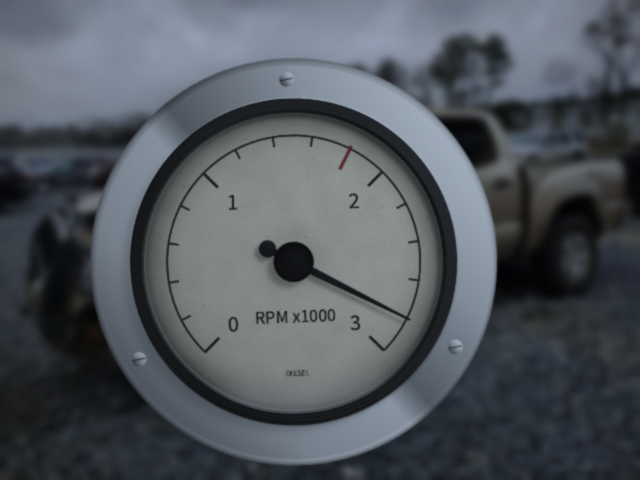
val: 2800
